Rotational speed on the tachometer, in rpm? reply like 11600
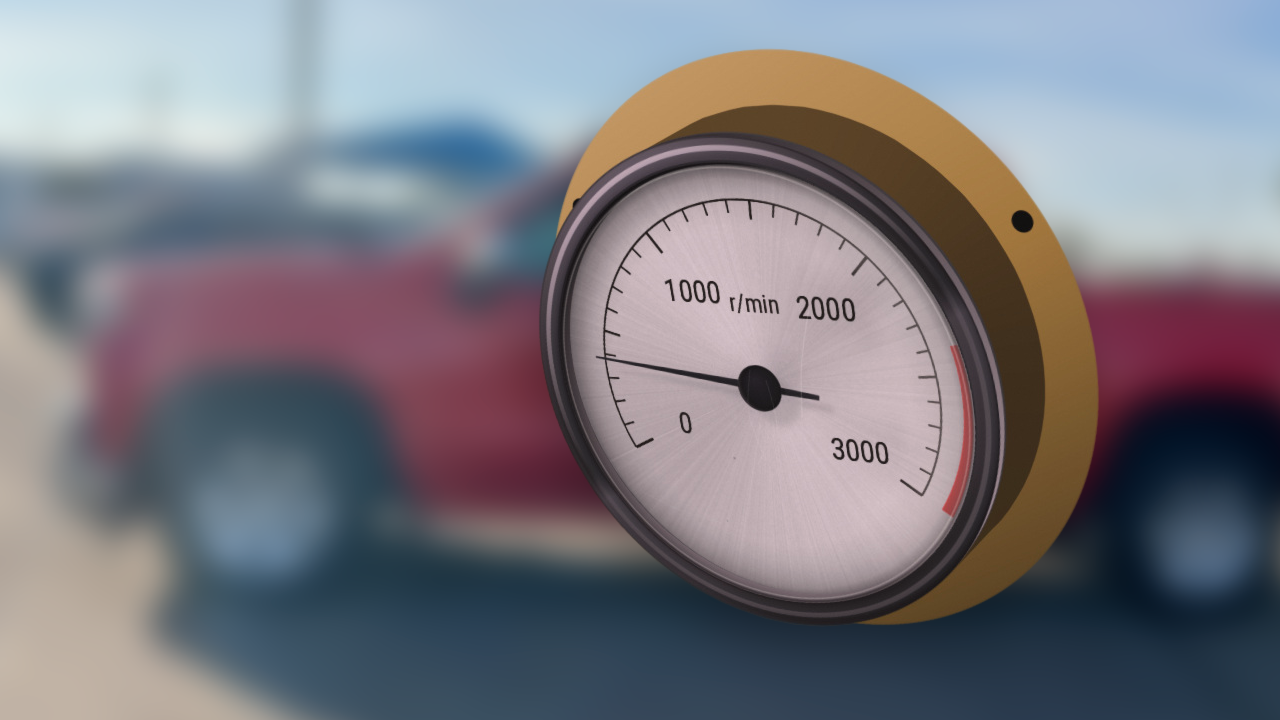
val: 400
